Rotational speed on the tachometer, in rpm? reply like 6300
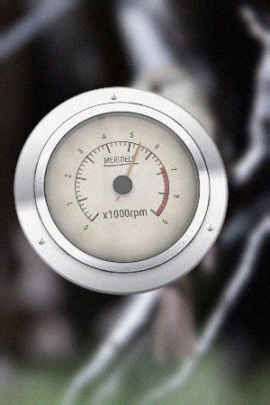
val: 5400
